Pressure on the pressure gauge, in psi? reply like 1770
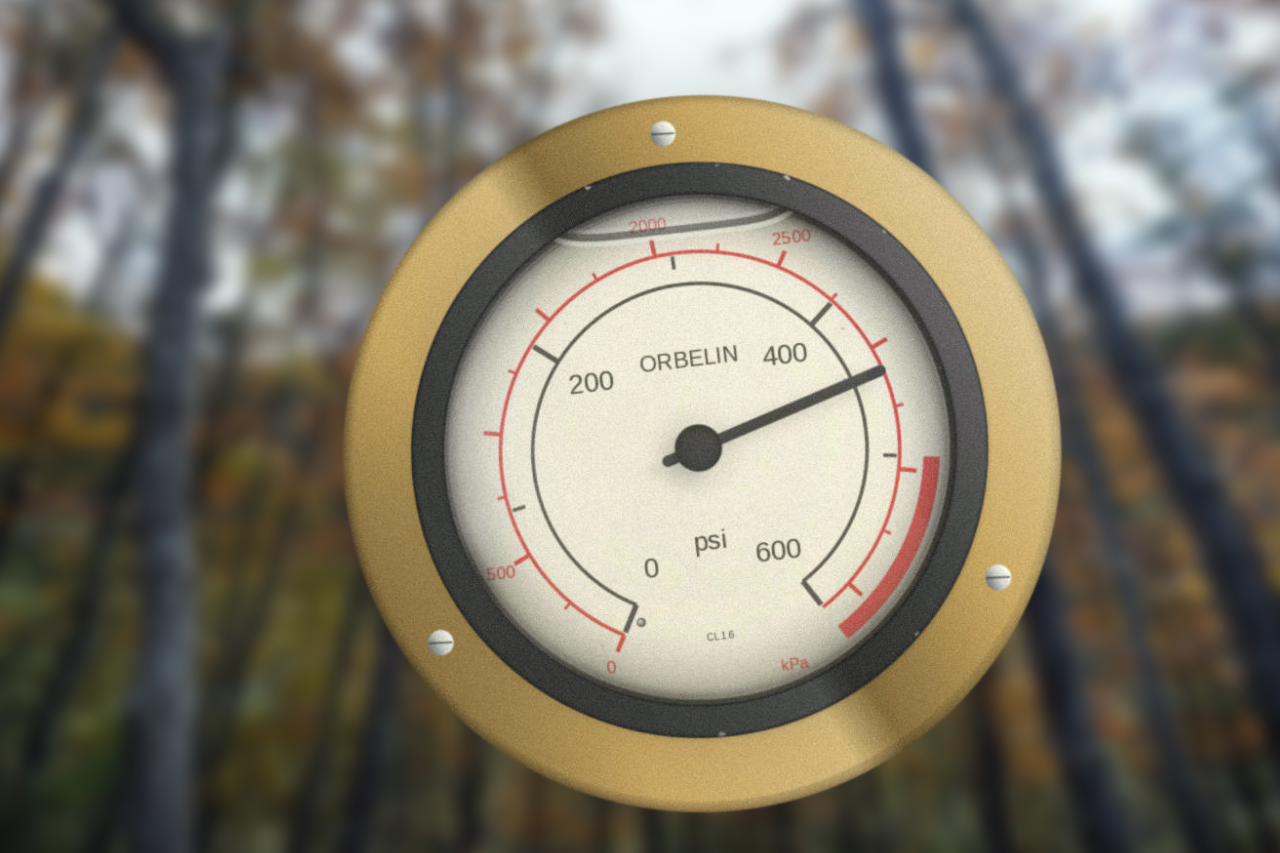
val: 450
